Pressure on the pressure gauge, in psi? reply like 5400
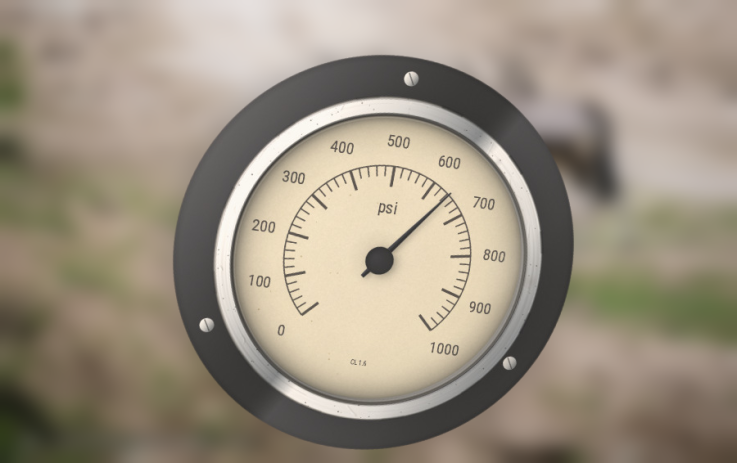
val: 640
